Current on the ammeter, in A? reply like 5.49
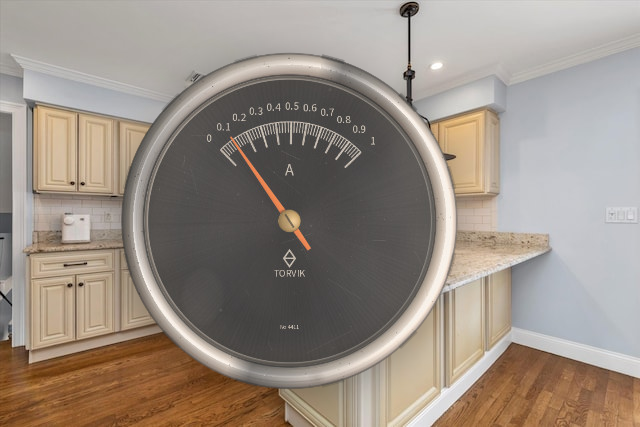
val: 0.1
